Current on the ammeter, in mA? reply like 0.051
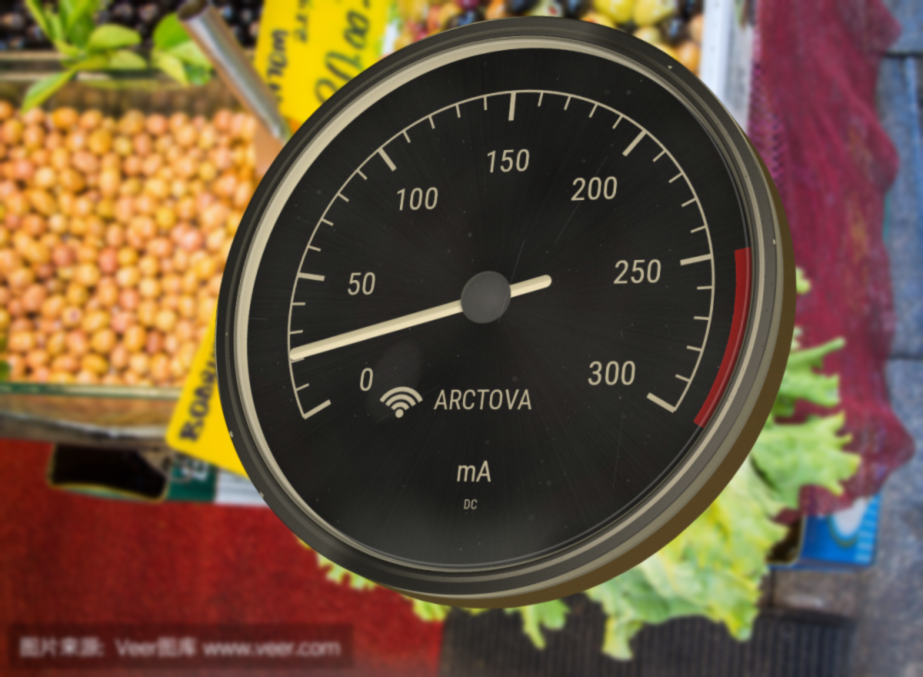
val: 20
